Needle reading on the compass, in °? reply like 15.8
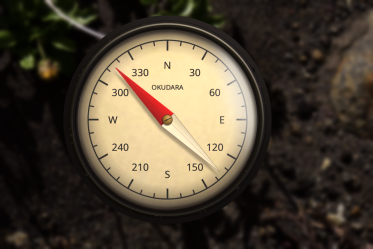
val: 315
